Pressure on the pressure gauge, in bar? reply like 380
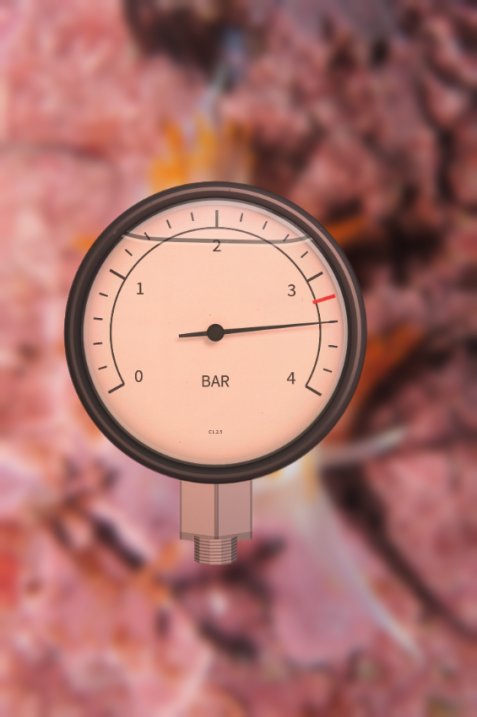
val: 3.4
